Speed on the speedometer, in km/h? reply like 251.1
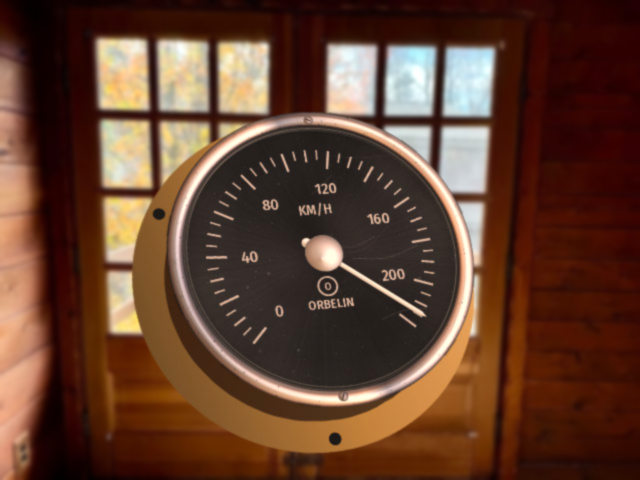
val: 215
